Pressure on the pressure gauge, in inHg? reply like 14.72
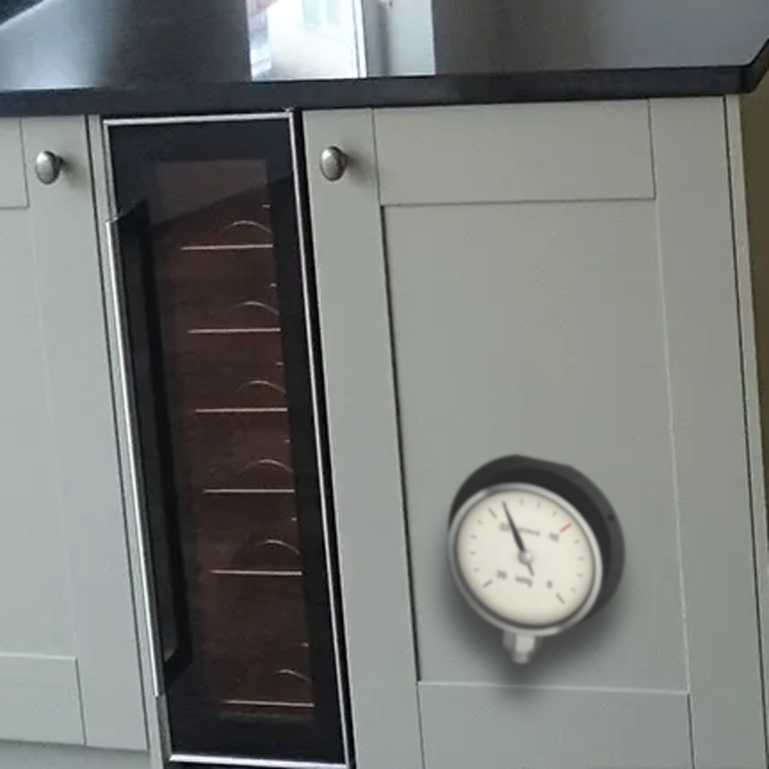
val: -18
